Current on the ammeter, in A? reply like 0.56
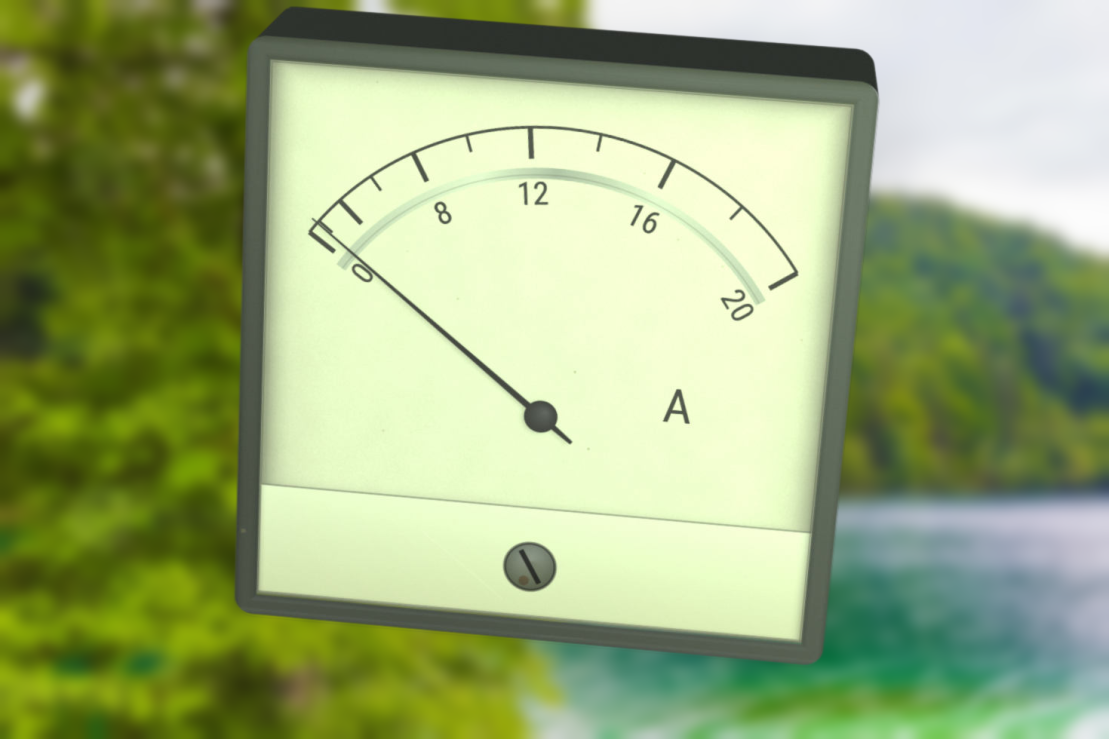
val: 2
